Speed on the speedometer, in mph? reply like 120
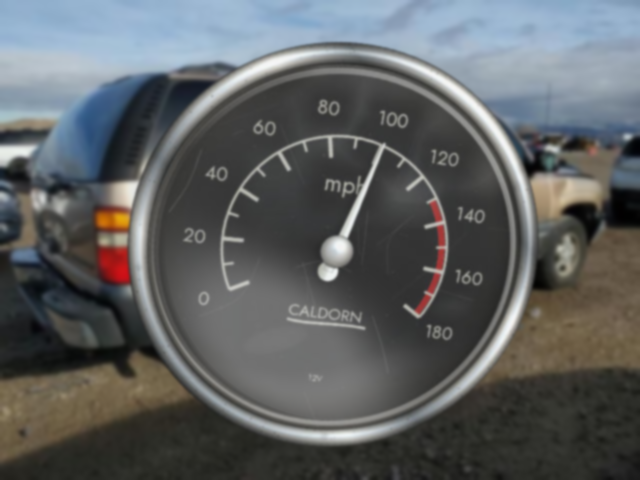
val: 100
